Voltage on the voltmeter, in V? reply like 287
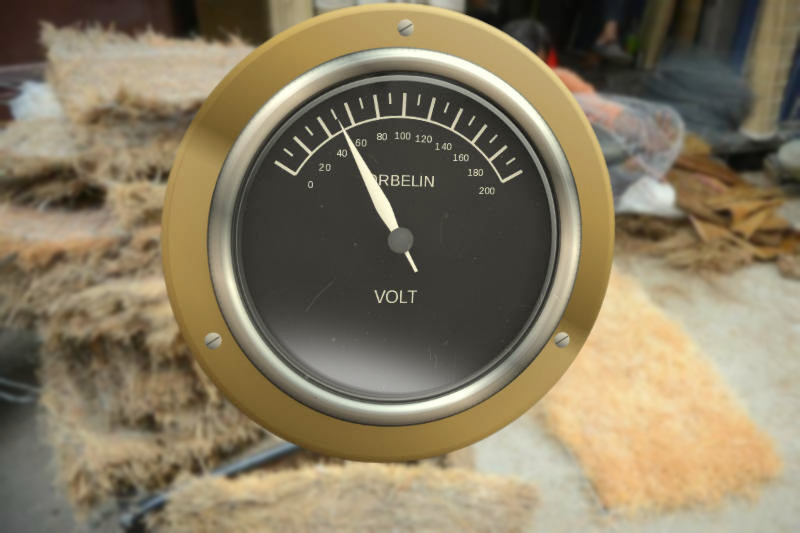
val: 50
